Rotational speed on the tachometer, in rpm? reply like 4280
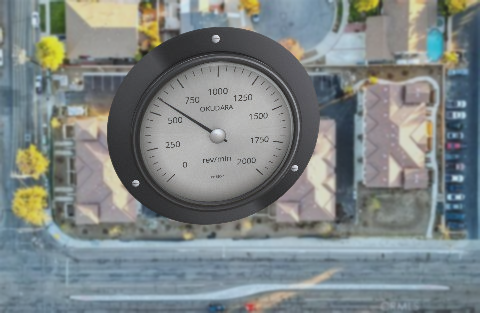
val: 600
